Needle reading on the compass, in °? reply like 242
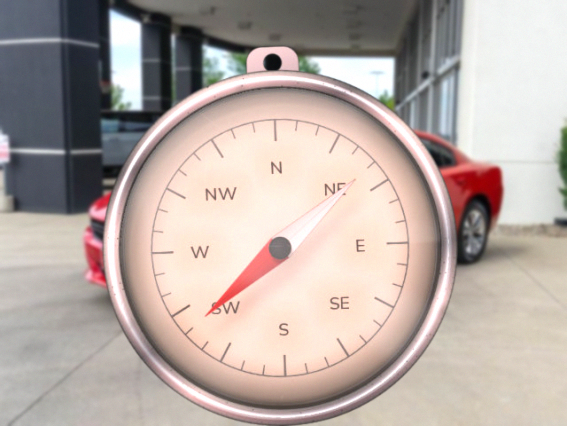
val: 230
